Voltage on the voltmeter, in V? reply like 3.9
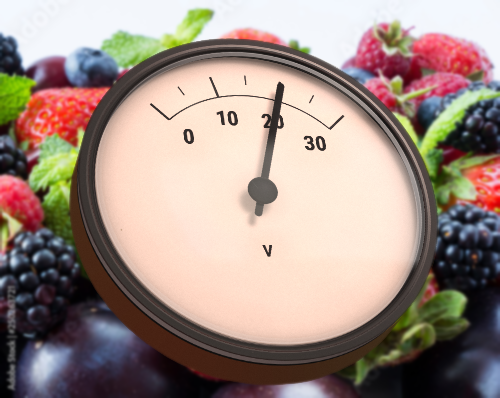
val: 20
